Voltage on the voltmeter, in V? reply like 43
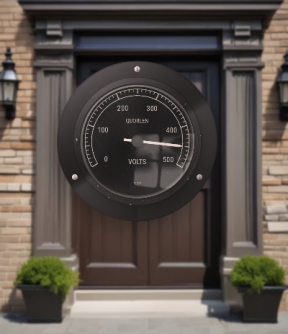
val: 450
